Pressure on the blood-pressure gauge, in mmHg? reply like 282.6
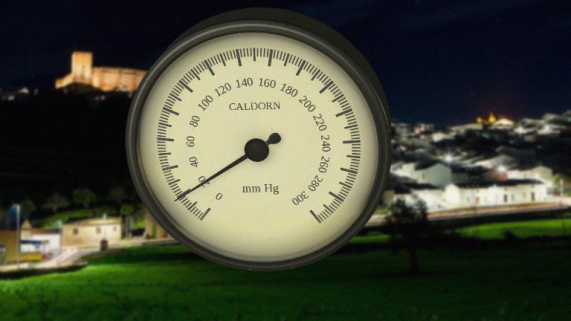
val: 20
